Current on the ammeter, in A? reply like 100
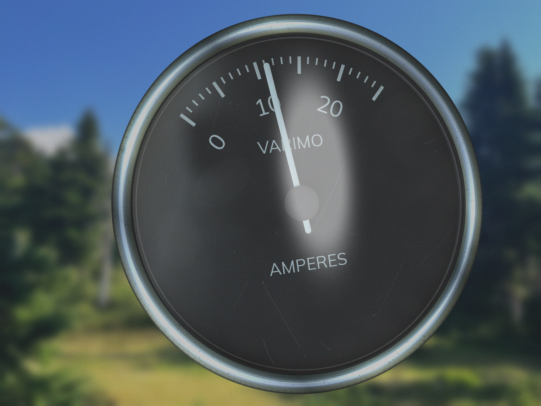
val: 11
